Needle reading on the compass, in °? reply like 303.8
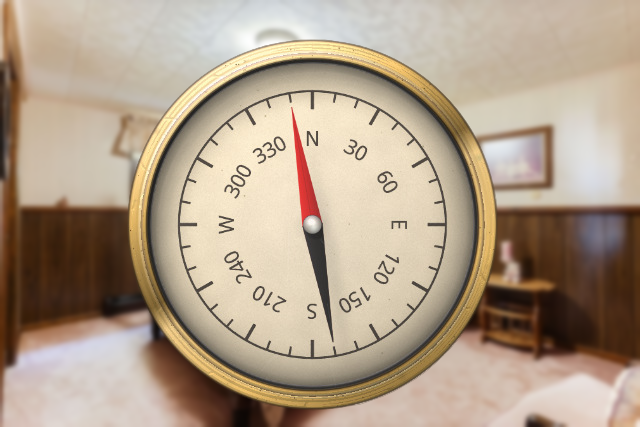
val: 350
